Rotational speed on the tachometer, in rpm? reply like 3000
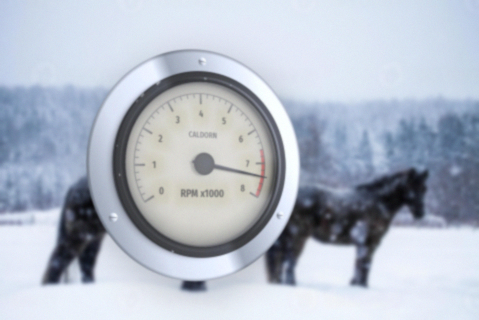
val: 7400
